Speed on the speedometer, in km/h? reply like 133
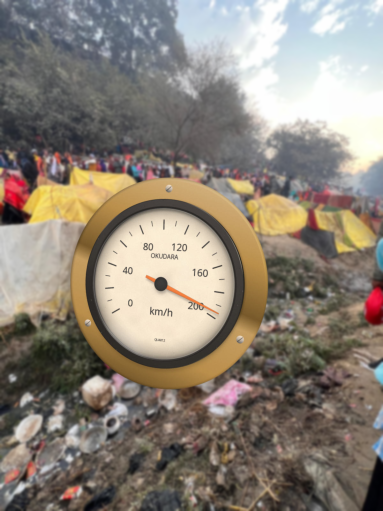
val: 195
